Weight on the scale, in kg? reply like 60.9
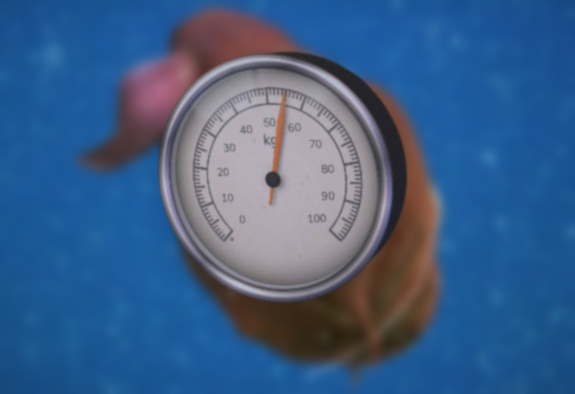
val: 55
